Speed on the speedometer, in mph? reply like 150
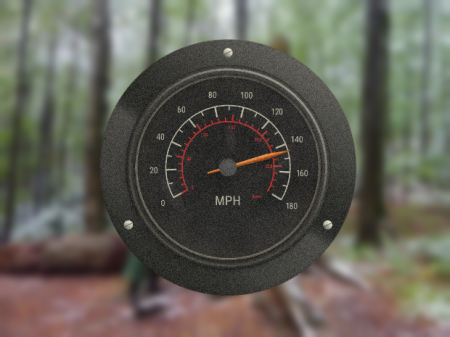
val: 145
